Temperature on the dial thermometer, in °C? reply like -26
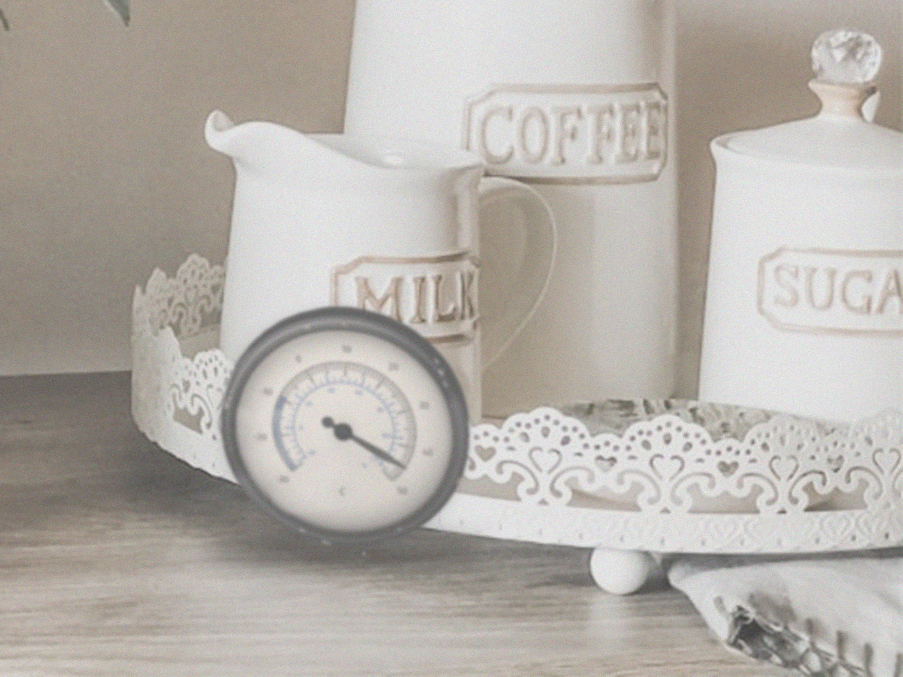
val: 45
